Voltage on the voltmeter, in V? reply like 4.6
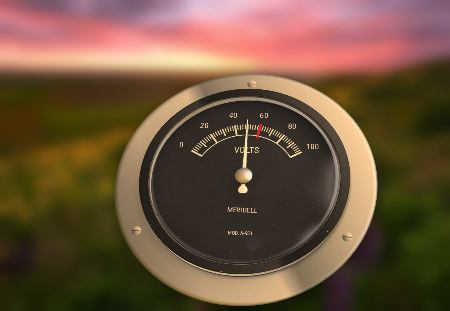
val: 50
